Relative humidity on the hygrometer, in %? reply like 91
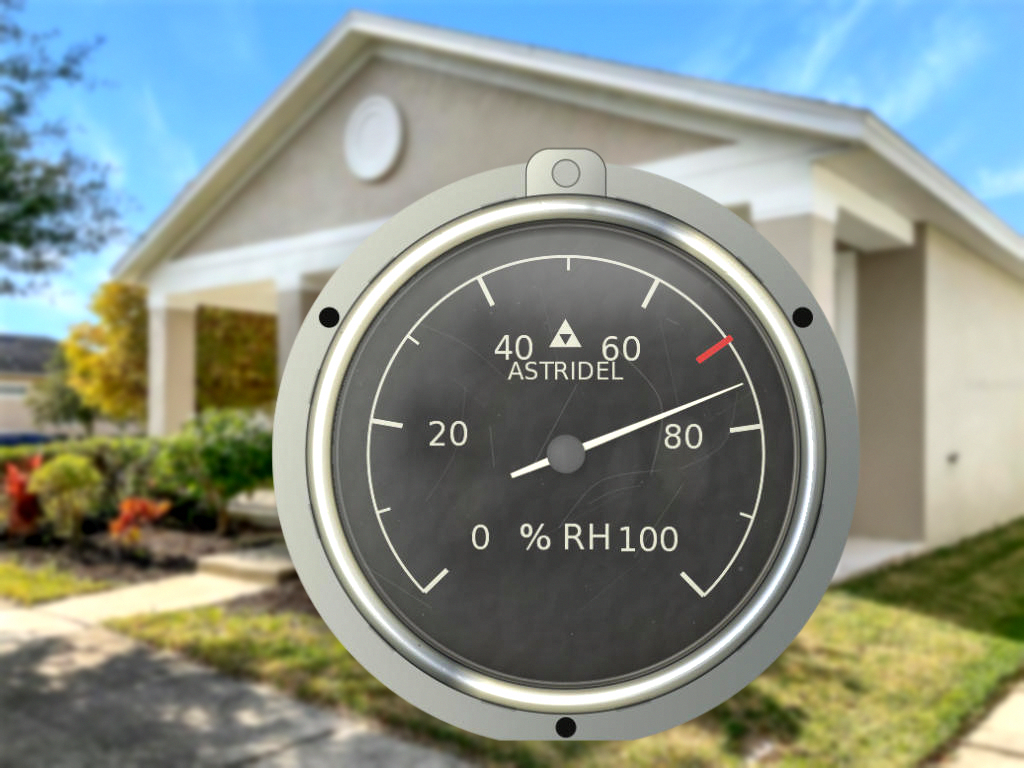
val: 75
